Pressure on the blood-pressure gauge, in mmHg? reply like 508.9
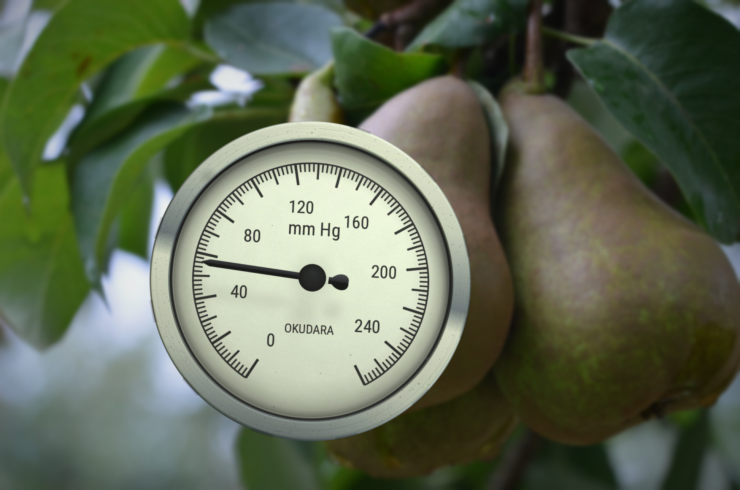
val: 56
